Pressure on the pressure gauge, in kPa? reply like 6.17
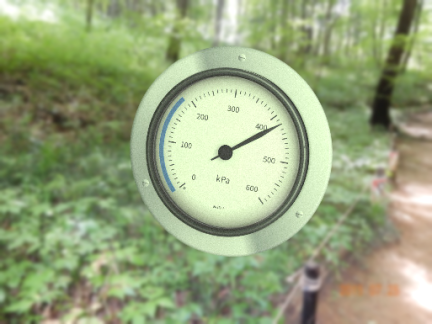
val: 420
